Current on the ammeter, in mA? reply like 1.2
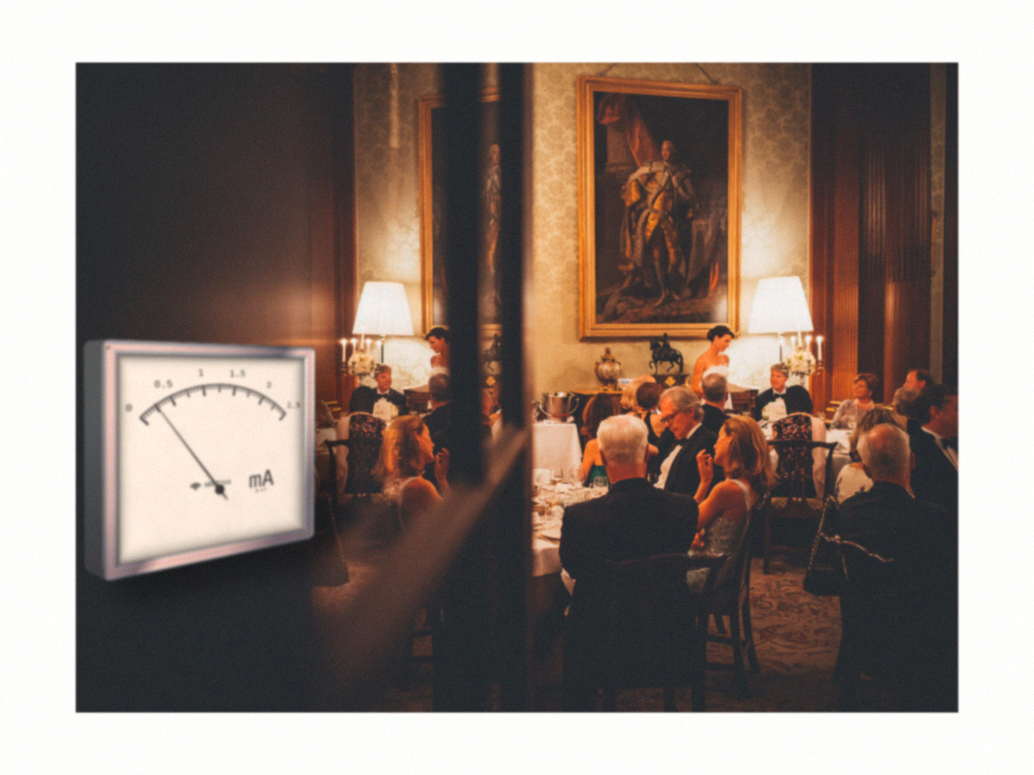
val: 0.25
